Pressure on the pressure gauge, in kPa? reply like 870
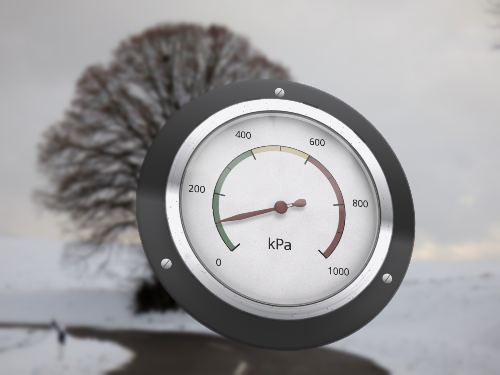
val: 100
